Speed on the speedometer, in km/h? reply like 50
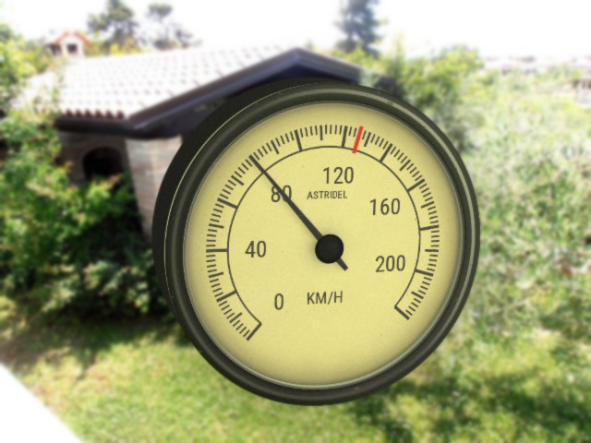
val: 80
